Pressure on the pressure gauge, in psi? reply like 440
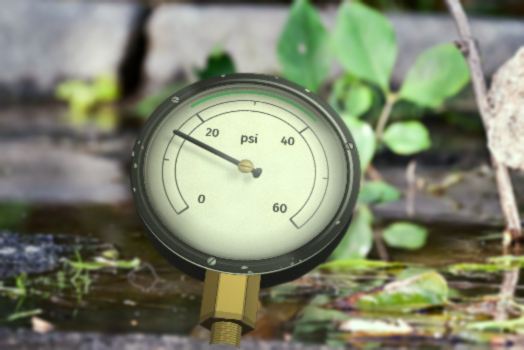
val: 15
